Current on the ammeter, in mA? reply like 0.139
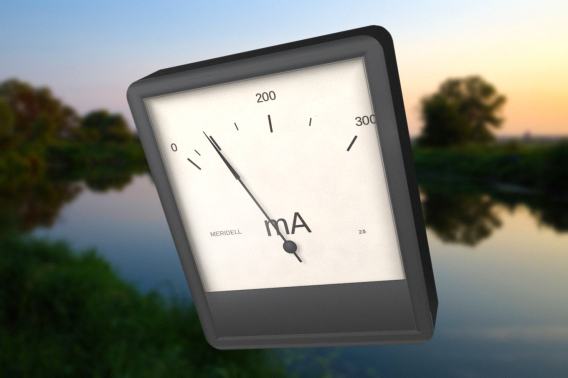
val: 100
